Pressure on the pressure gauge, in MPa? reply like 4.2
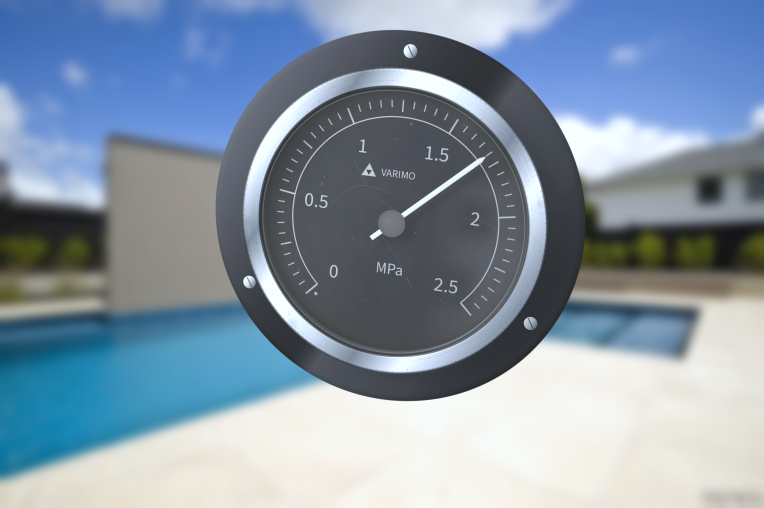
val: 1.7
